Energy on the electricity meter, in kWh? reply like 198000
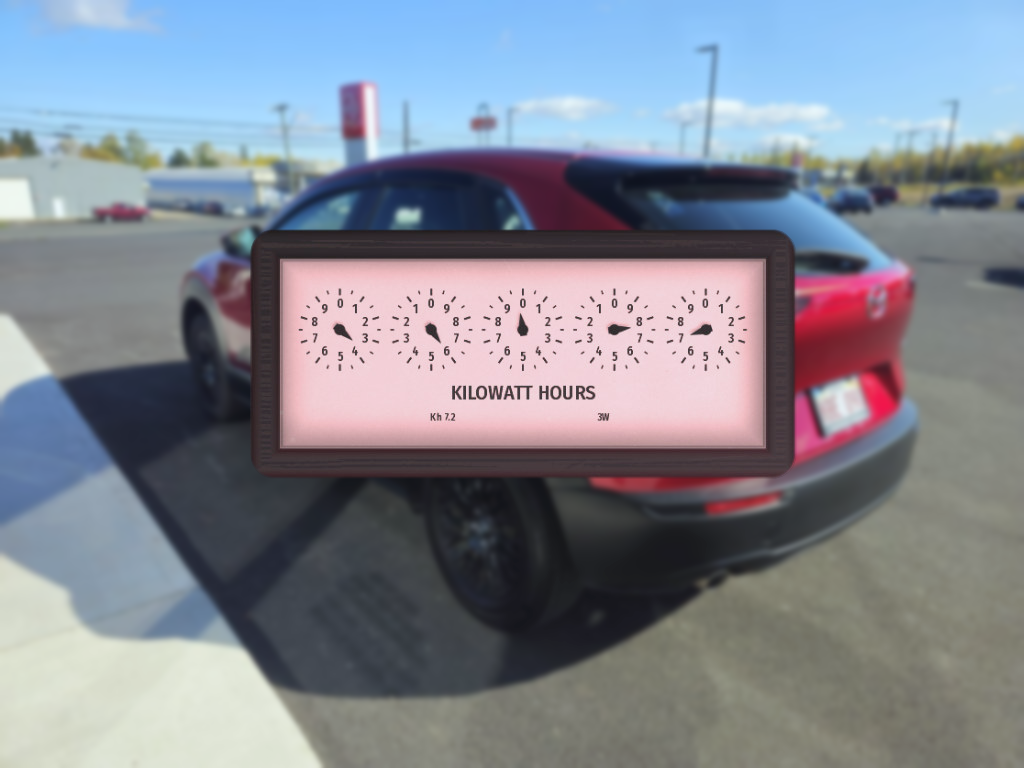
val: 35977
